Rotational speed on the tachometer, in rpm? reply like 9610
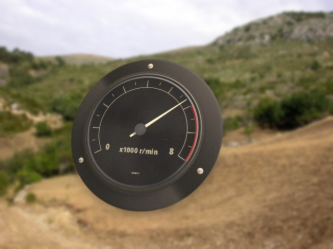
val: 5750
